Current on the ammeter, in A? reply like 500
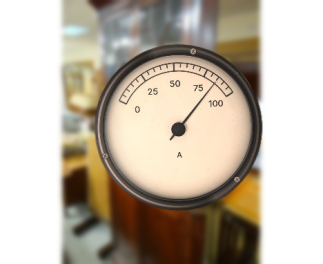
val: 85
